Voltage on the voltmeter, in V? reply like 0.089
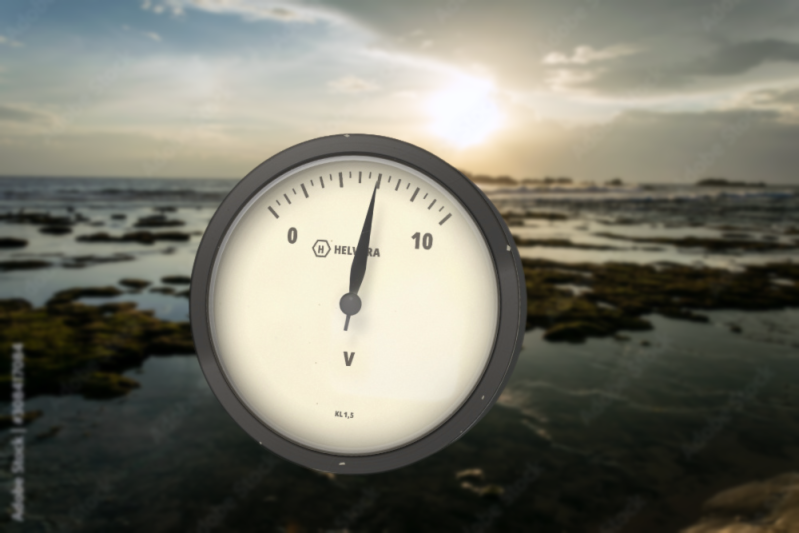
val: 6
